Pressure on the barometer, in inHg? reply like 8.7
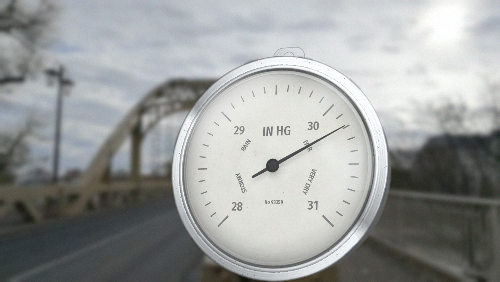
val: 30.2
